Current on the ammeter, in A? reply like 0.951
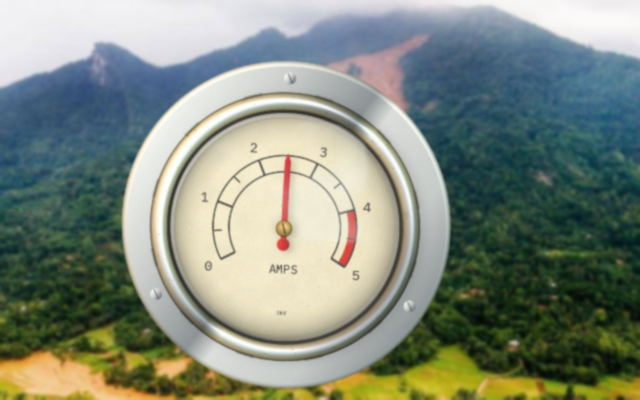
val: 2.5
